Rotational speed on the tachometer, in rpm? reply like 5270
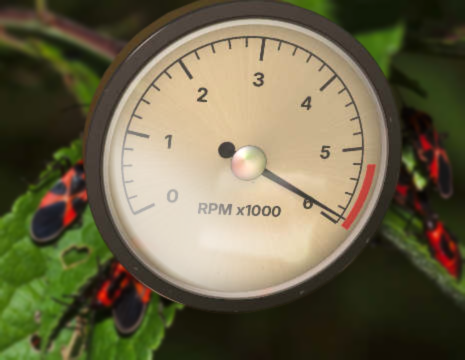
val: 5900
